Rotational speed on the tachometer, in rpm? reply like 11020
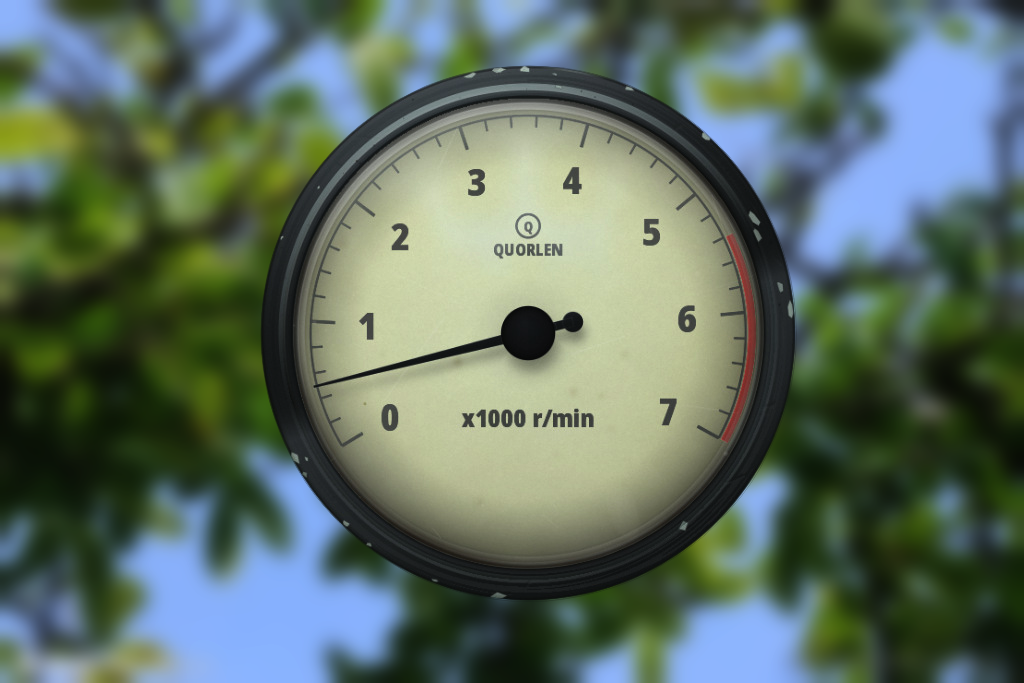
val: 500
